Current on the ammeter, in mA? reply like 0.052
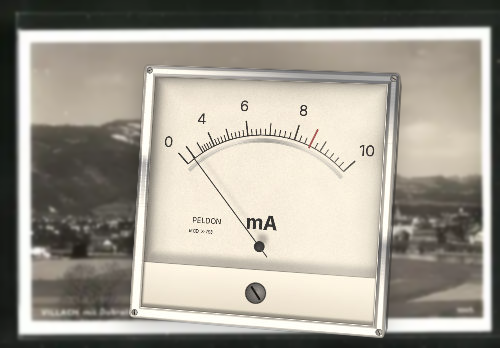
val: 2
